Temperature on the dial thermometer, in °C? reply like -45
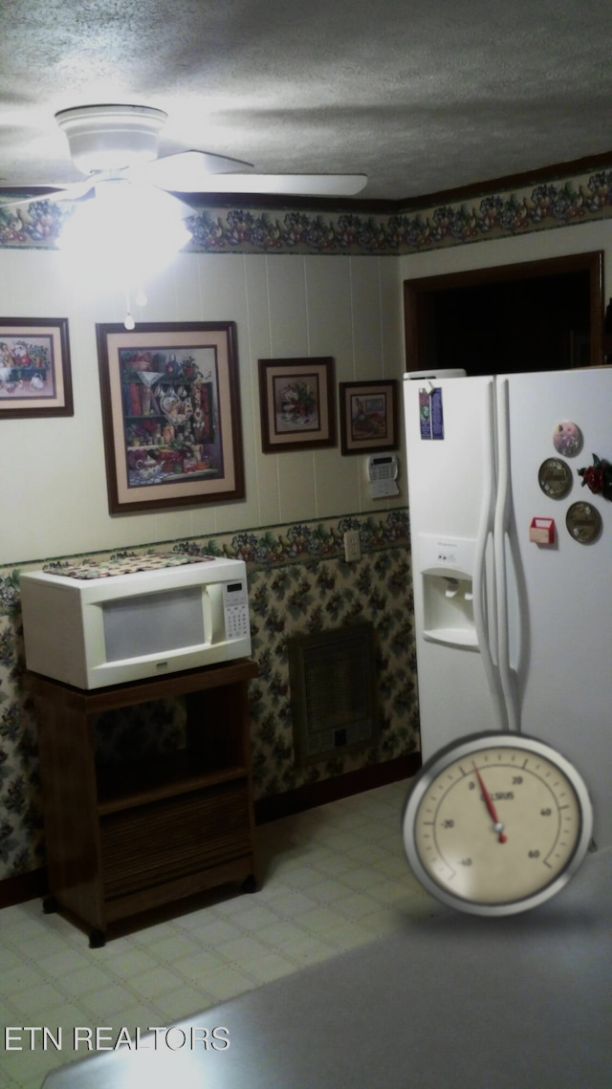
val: 4
